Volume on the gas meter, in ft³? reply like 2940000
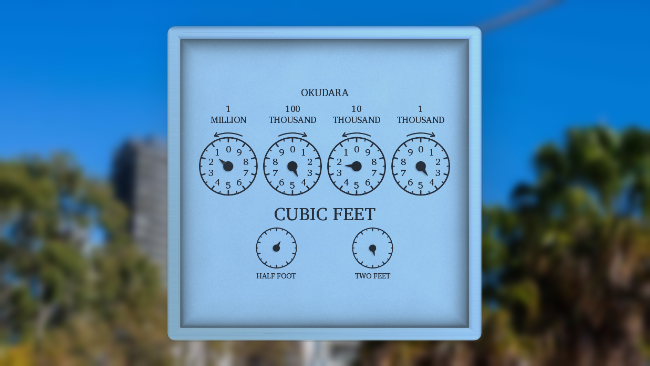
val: 142400
